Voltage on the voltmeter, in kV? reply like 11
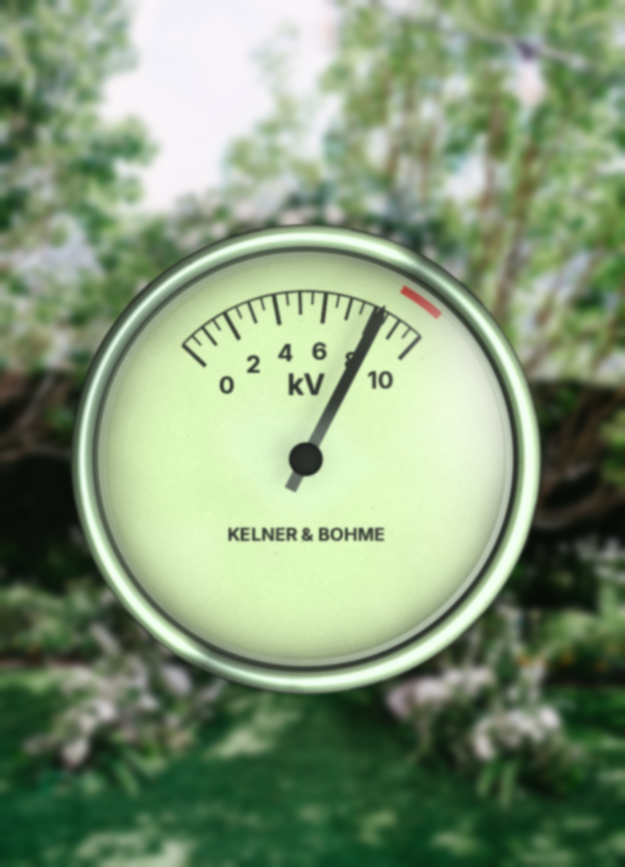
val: 8.25
